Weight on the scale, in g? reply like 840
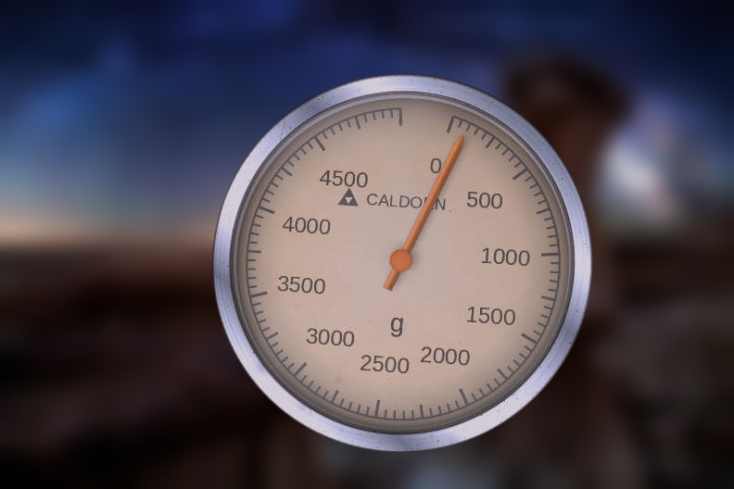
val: 100
